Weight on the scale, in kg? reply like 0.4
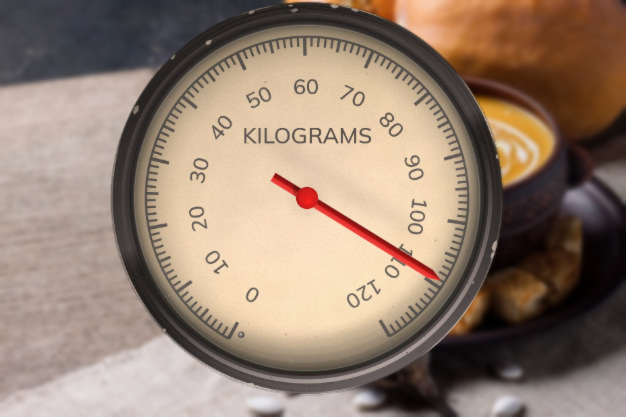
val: 109
